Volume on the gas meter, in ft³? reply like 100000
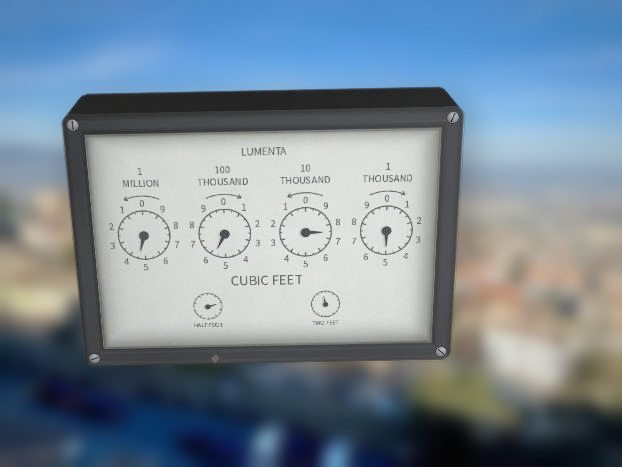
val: 457500
